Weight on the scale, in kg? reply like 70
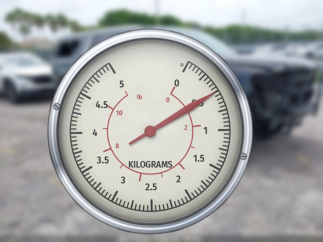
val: 0.5
